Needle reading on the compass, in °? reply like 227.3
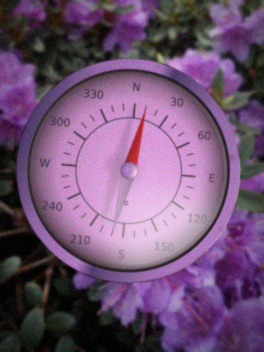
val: 10
